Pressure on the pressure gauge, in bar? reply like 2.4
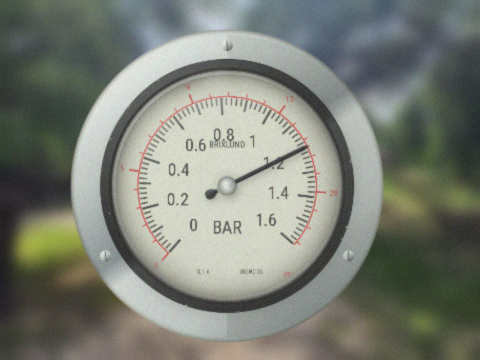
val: 1.2
